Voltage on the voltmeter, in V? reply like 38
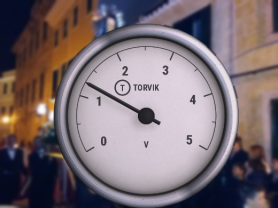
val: 1.25
